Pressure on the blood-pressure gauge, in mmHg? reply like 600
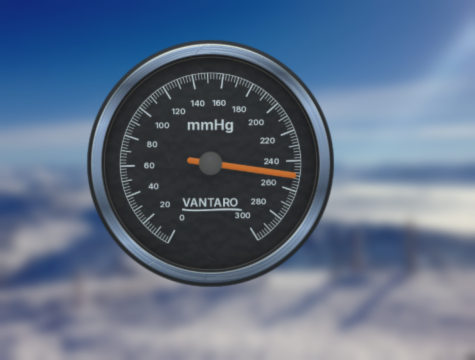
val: 250
